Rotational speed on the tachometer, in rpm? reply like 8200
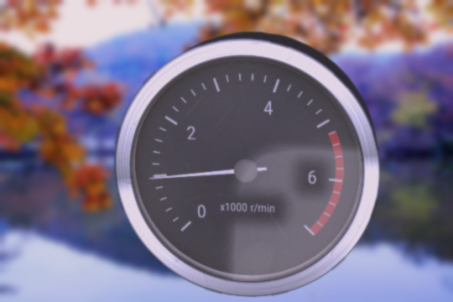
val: 1000
